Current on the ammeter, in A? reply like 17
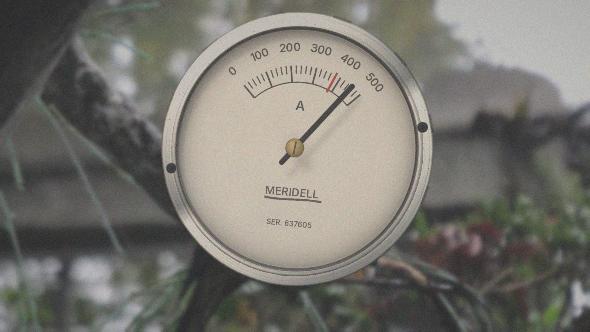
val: 460
